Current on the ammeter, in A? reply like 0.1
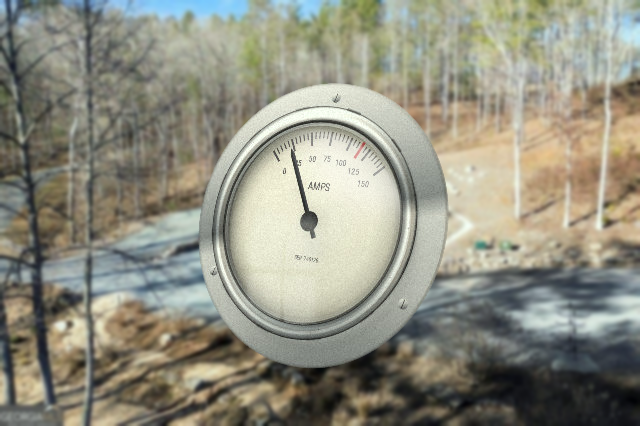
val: 25
